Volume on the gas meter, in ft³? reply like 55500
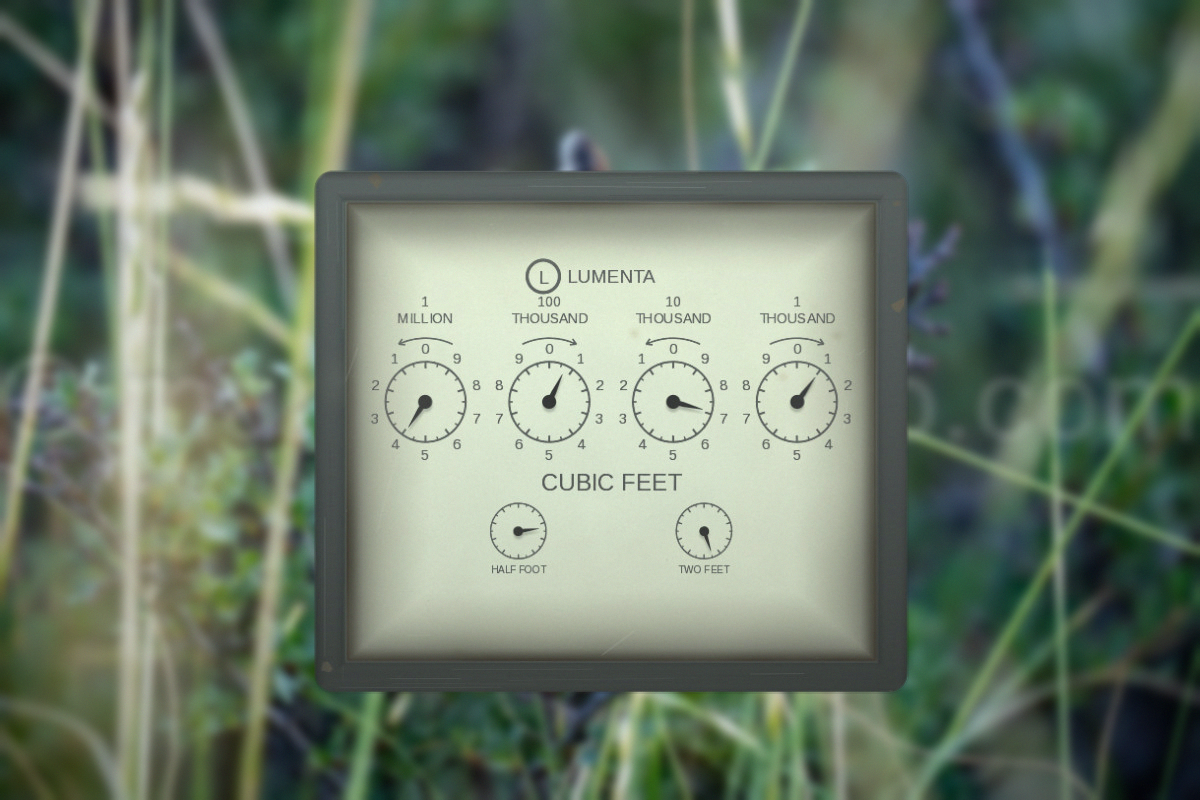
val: 407100
